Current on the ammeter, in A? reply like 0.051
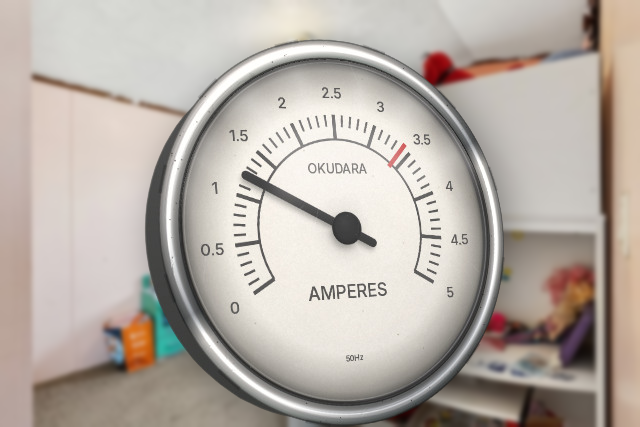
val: 1.2
